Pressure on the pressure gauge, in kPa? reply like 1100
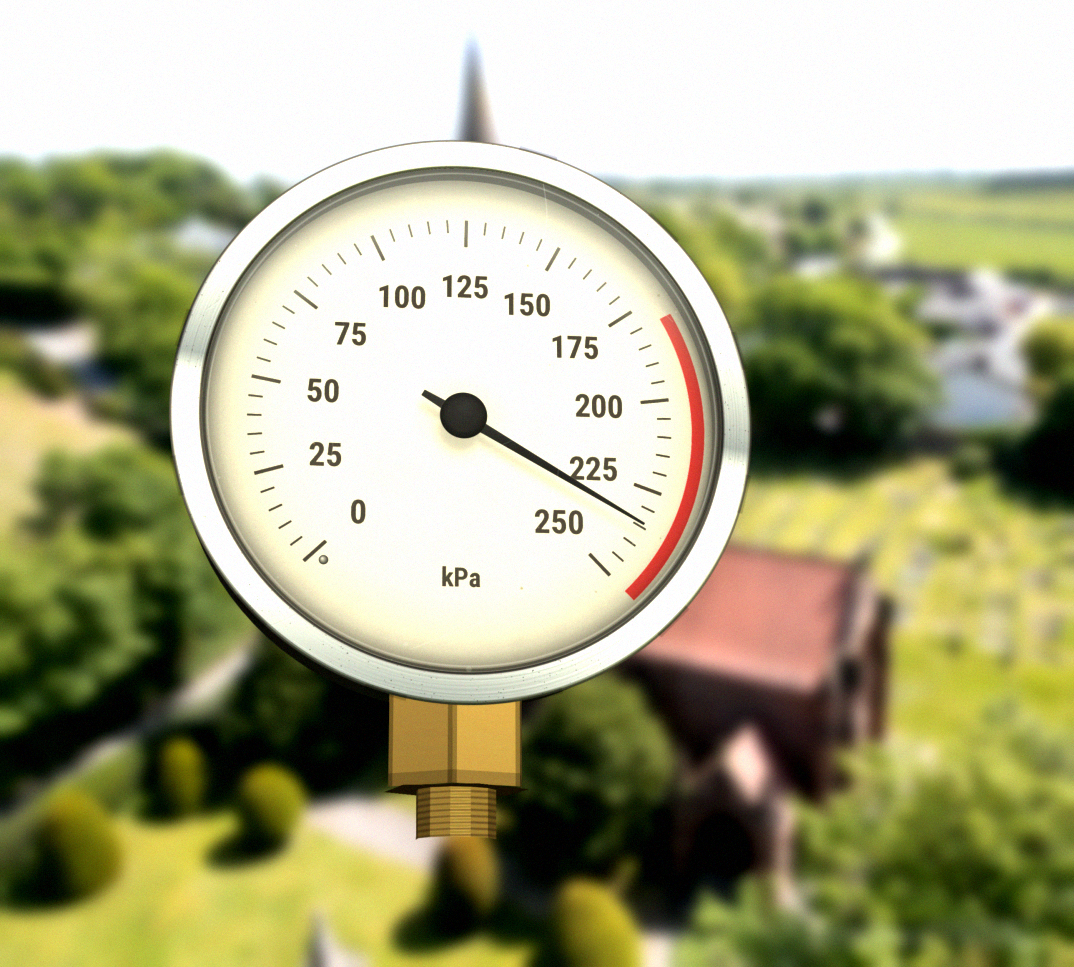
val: 235
